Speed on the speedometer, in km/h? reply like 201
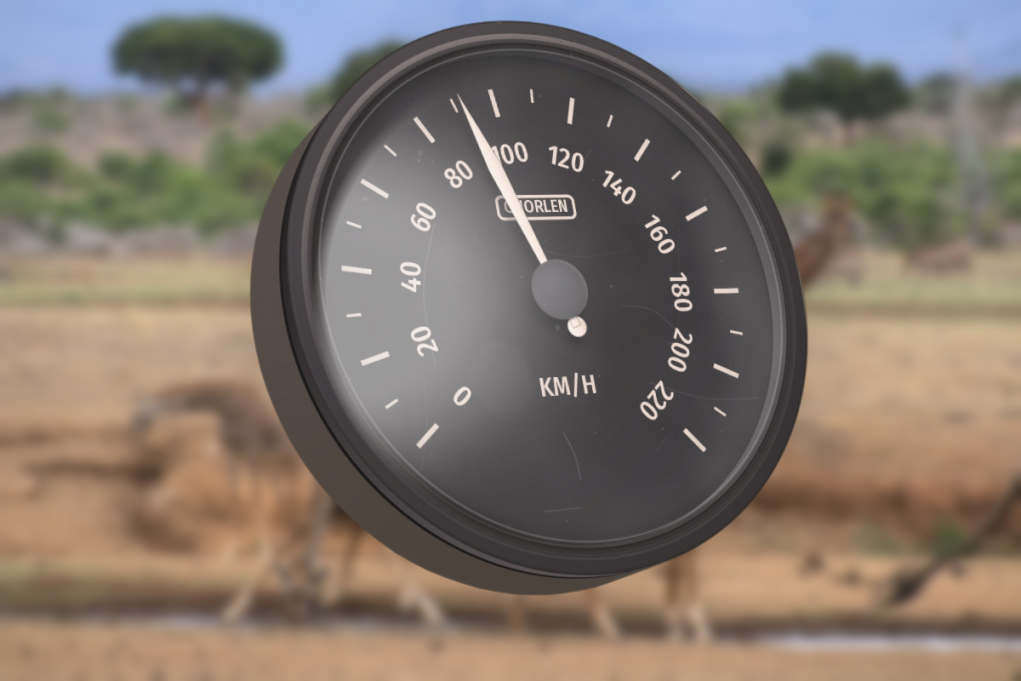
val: 90
